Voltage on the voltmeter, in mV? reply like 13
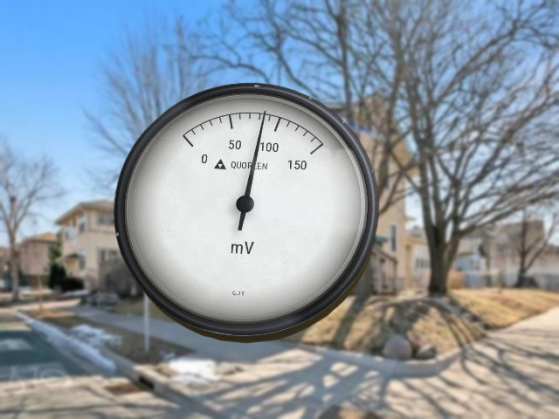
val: 85
